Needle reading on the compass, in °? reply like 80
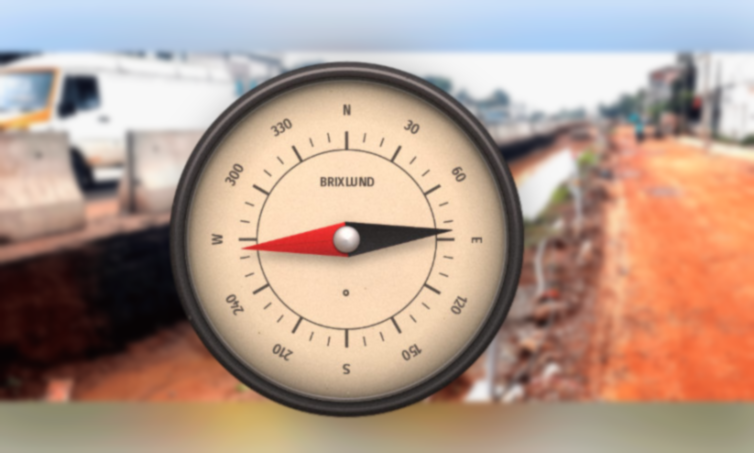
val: 265
